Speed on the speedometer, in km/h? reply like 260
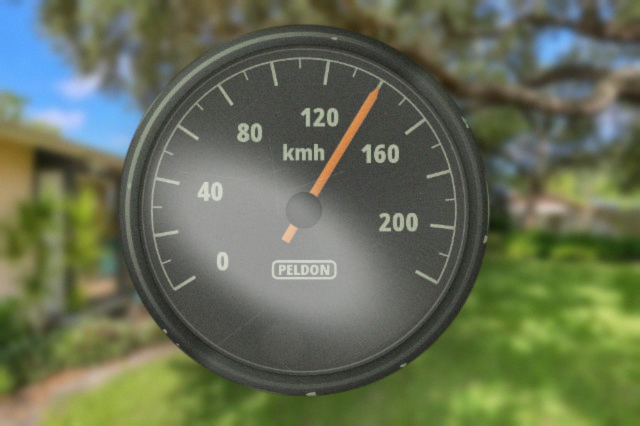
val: 140
